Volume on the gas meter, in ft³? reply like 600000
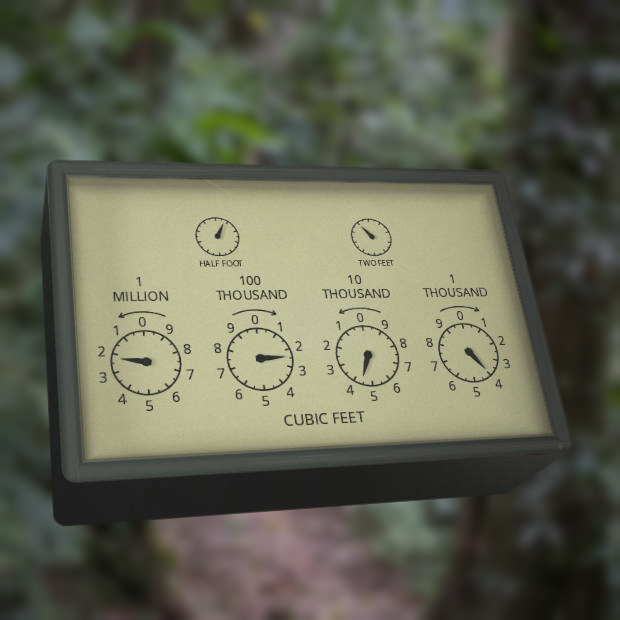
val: 224400
